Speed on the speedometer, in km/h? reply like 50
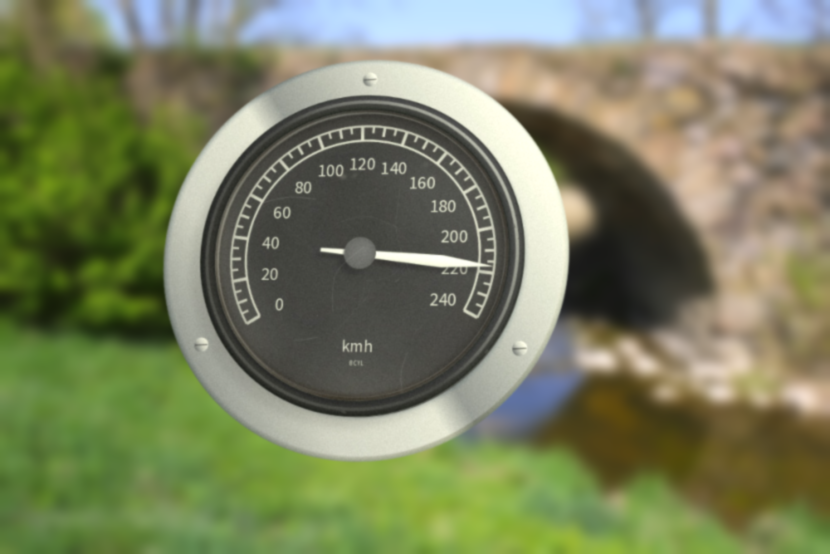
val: 217.5
